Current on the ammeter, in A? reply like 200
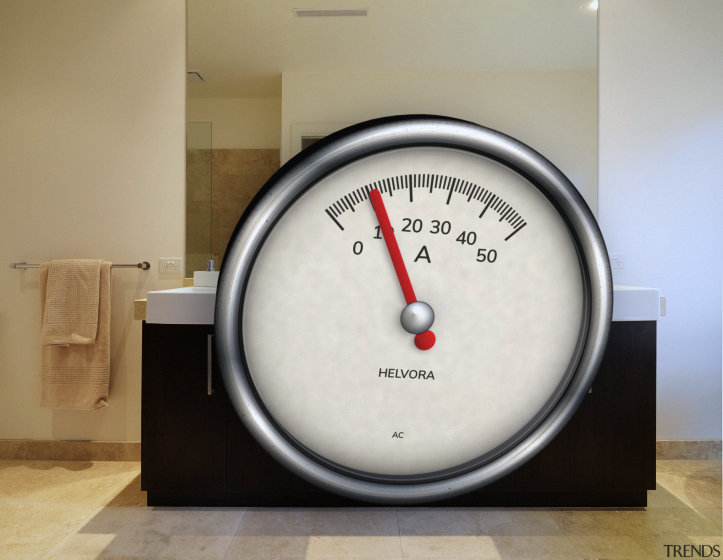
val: 11
